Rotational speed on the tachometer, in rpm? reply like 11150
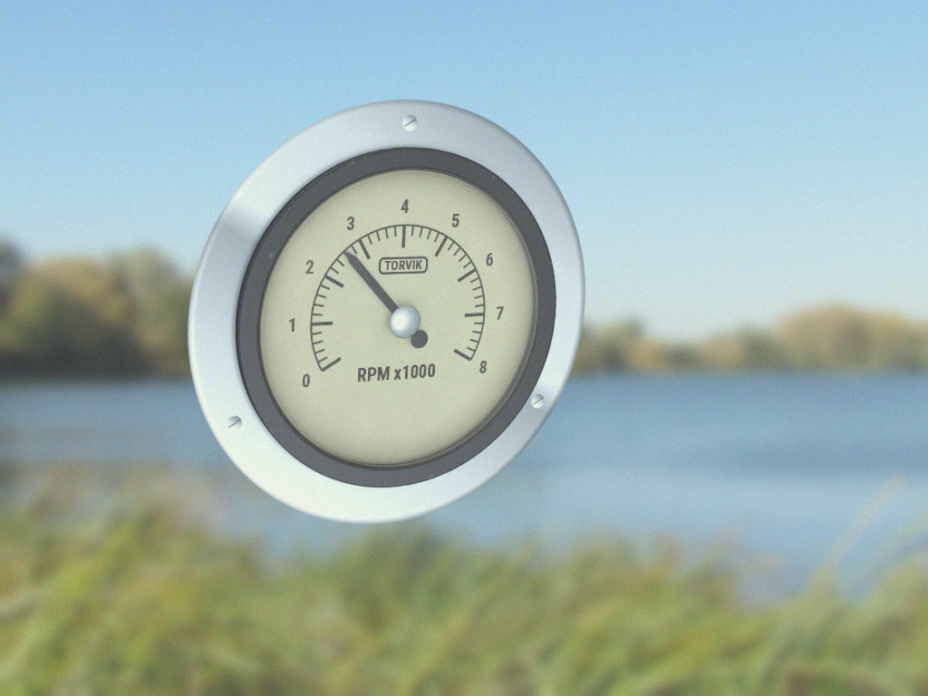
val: 2600
